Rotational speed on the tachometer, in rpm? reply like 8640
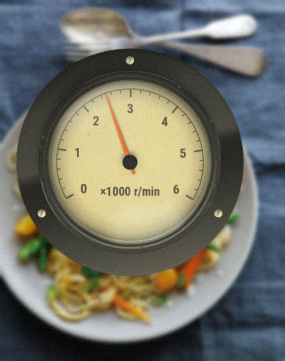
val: 2500
